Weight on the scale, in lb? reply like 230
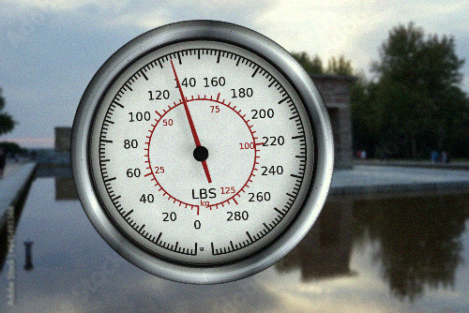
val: 136
